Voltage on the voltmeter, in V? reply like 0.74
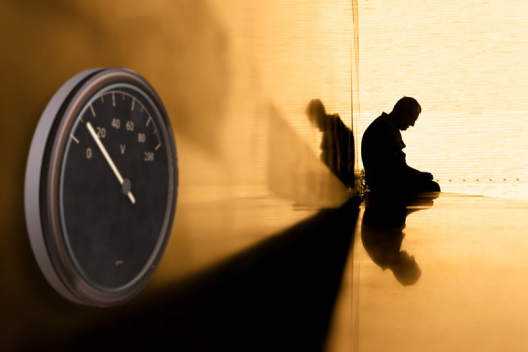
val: 10
